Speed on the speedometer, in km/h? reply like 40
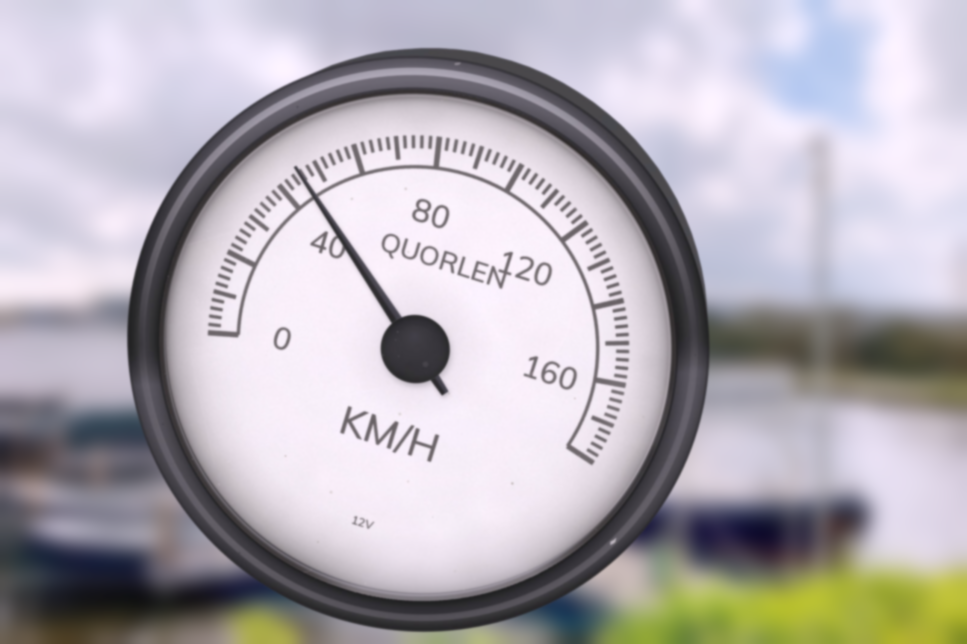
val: 46
